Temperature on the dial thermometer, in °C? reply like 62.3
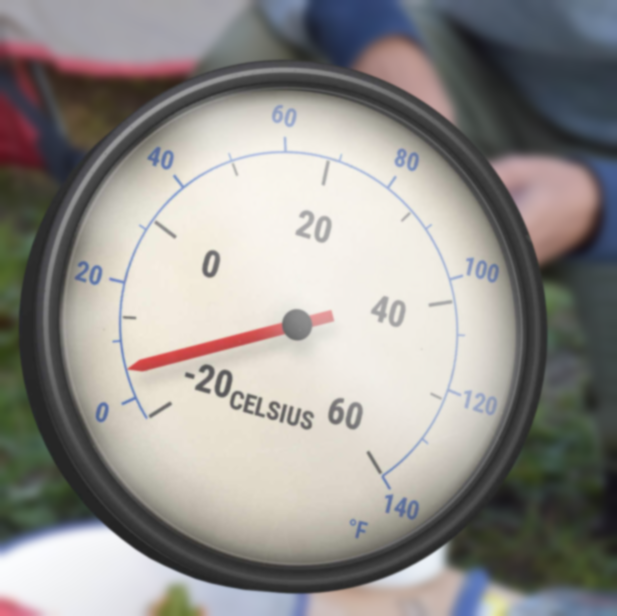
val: -15
